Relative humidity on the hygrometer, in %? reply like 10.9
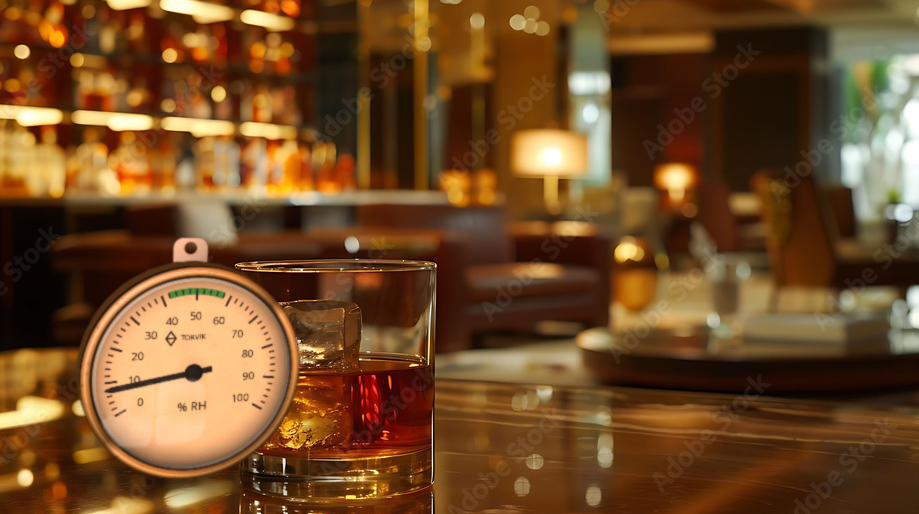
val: 8
